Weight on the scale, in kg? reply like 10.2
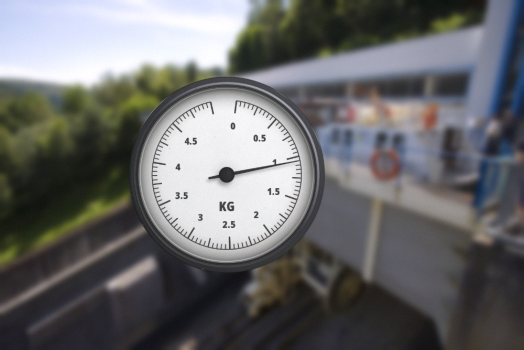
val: 1.05
